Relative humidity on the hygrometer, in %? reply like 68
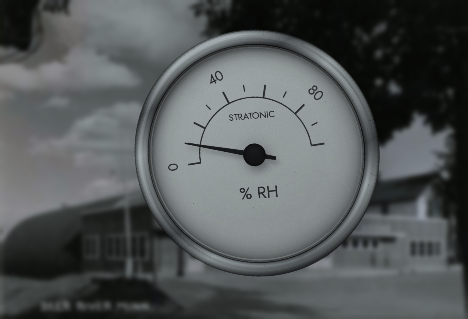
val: 10
